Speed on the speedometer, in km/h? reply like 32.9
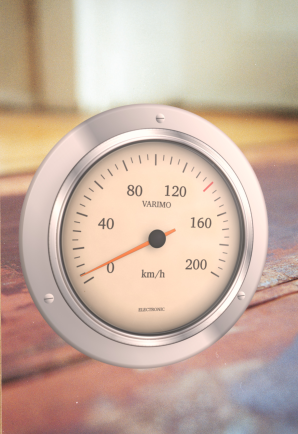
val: 5
